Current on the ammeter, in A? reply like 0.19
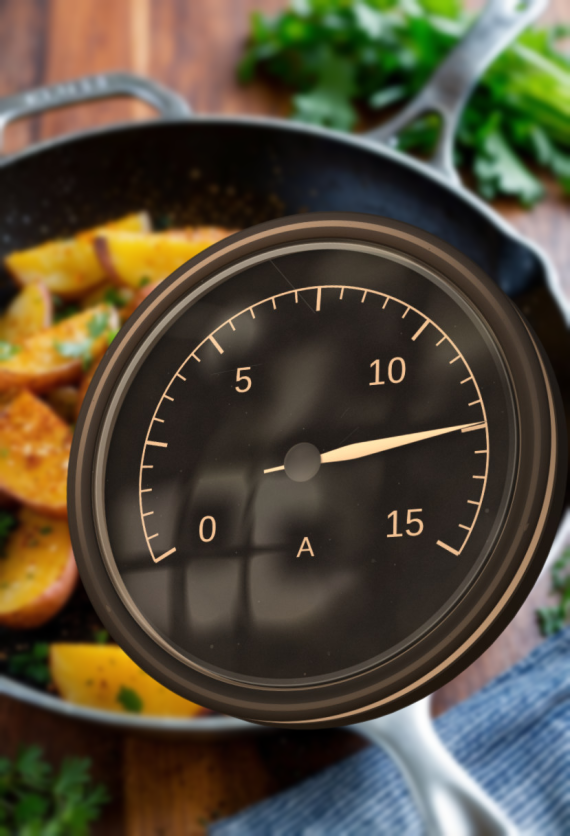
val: 12.5
